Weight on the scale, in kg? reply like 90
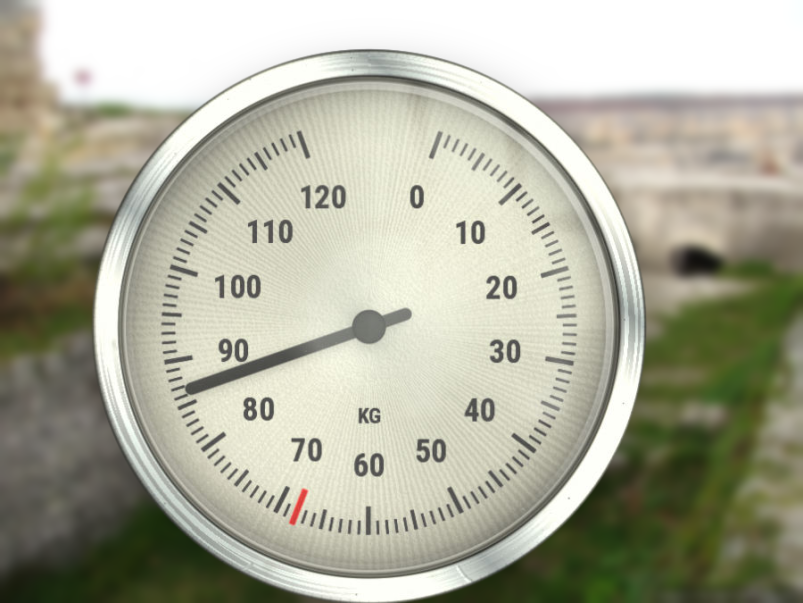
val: 86.5
